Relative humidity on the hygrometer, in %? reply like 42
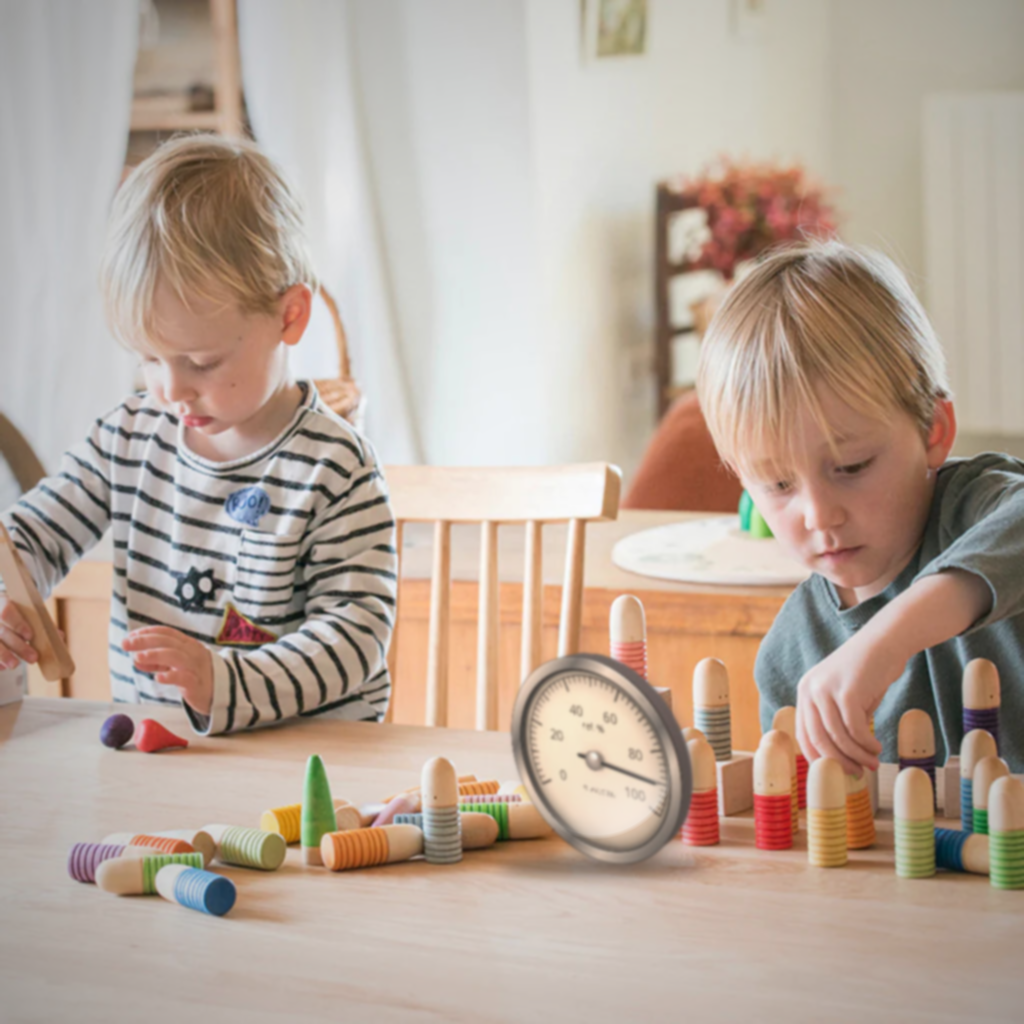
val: 90
